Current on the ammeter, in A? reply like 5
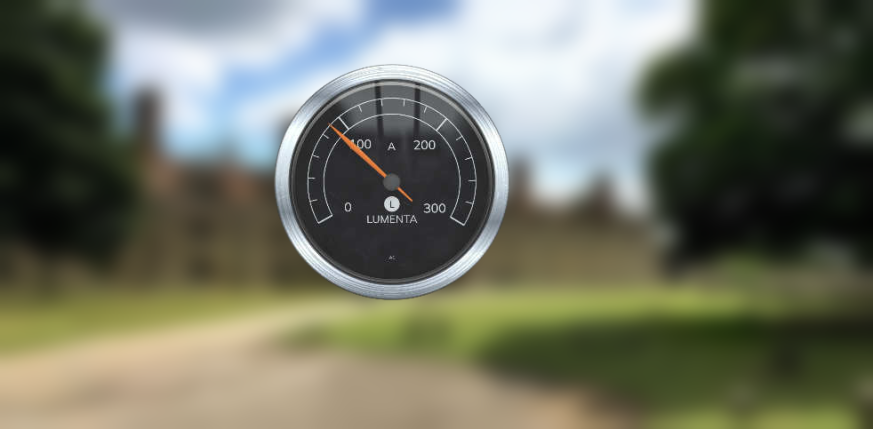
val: 90
